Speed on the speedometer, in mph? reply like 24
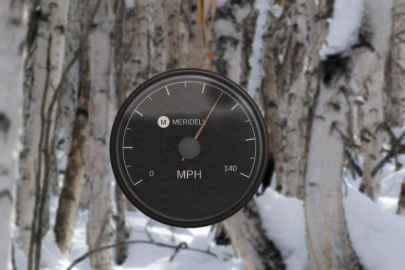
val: 90
